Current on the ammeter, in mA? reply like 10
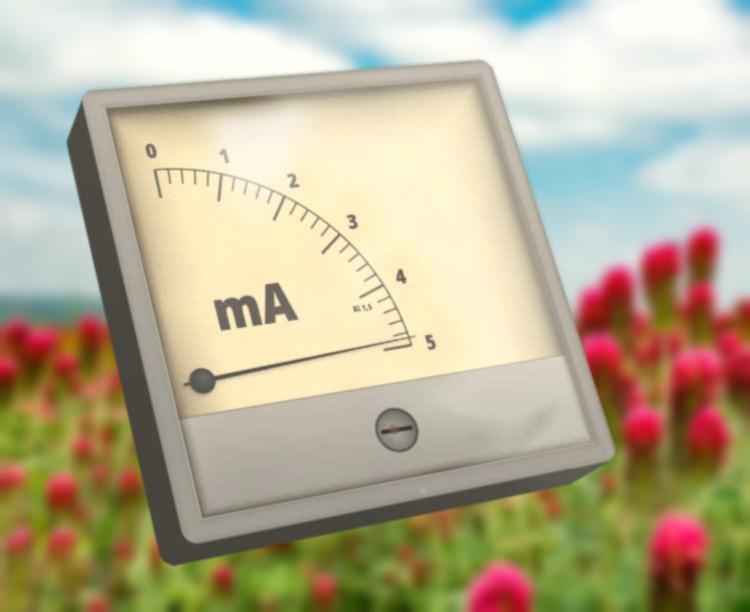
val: 4.9
